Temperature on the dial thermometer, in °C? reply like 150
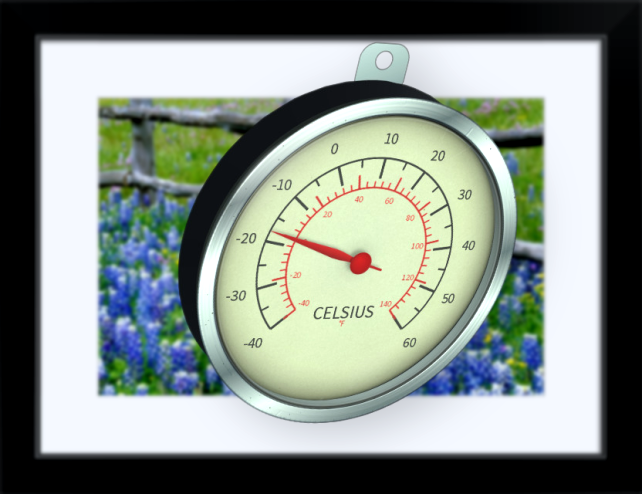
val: -17.5
